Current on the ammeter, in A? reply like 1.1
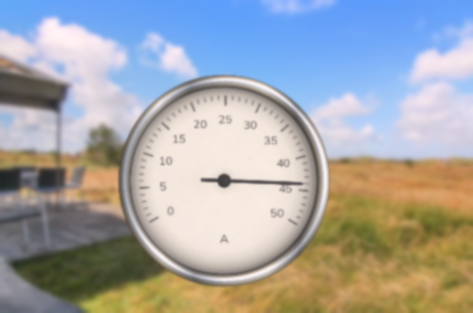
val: 44
